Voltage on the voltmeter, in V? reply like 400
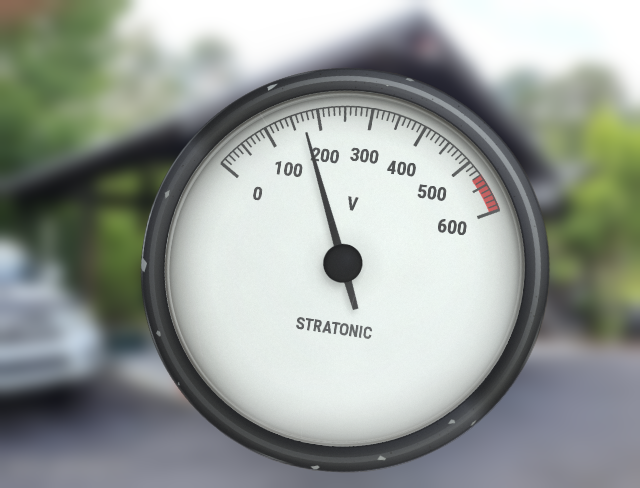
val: 170
